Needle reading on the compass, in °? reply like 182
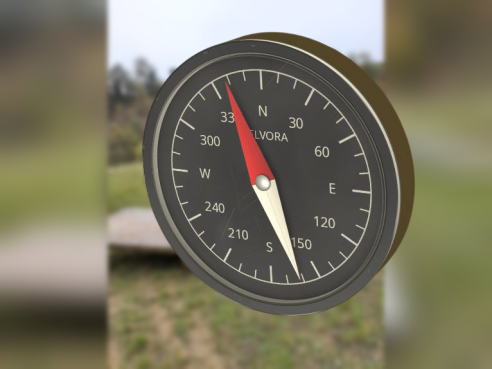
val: 340
